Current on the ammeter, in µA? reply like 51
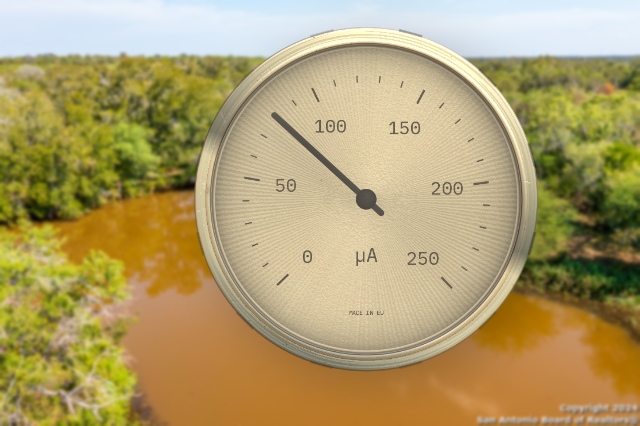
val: 80
